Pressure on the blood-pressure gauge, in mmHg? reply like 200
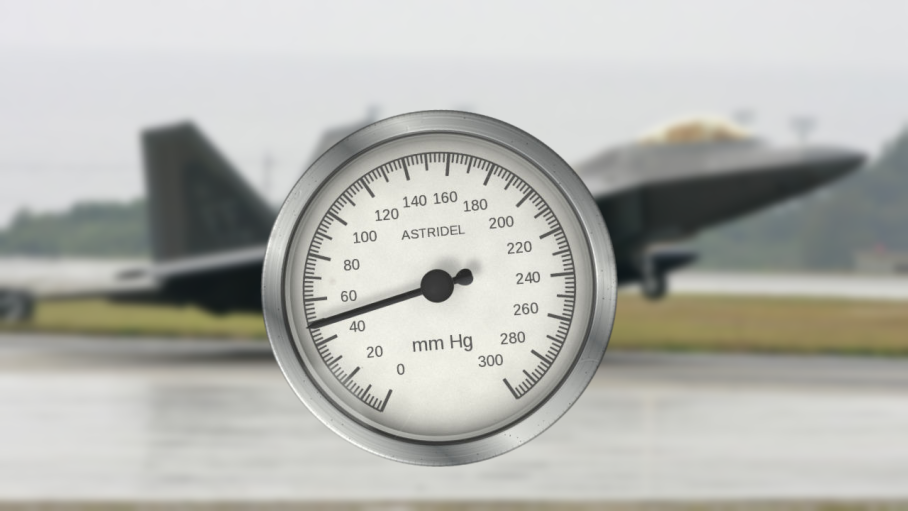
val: 48
